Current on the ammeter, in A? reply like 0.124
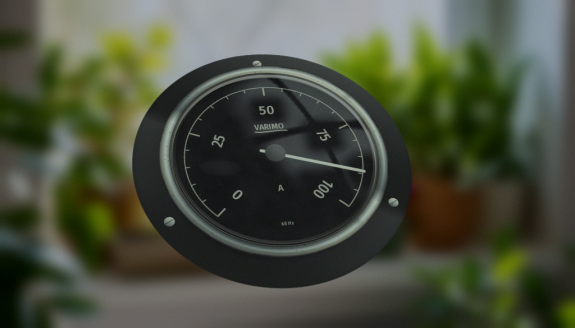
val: 90
